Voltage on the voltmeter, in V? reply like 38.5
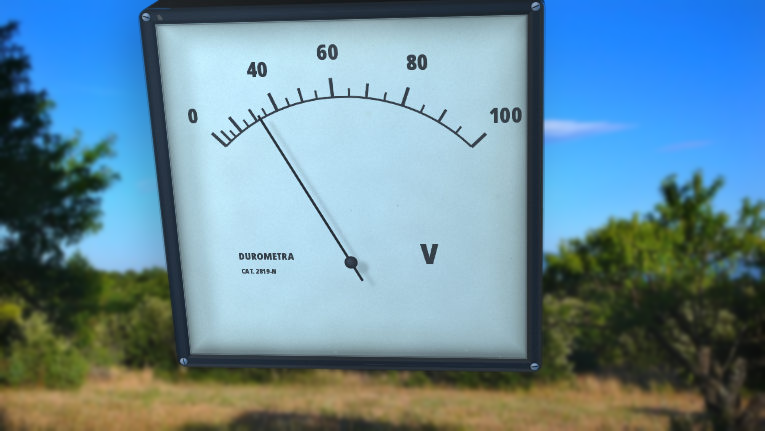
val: 32.5
